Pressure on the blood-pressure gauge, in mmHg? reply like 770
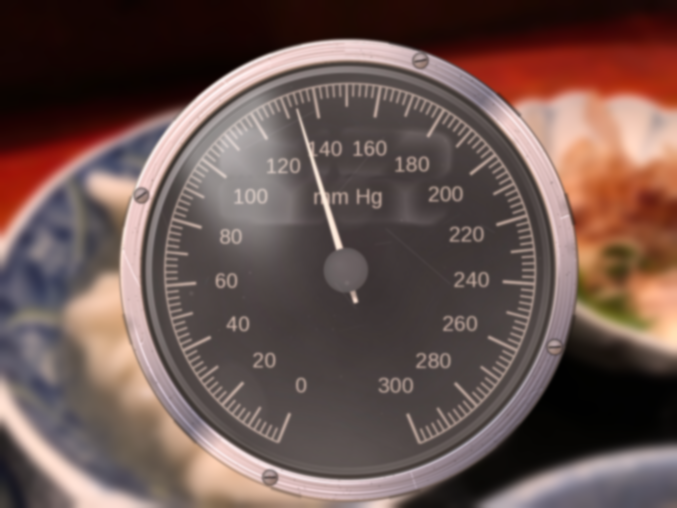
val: 134
